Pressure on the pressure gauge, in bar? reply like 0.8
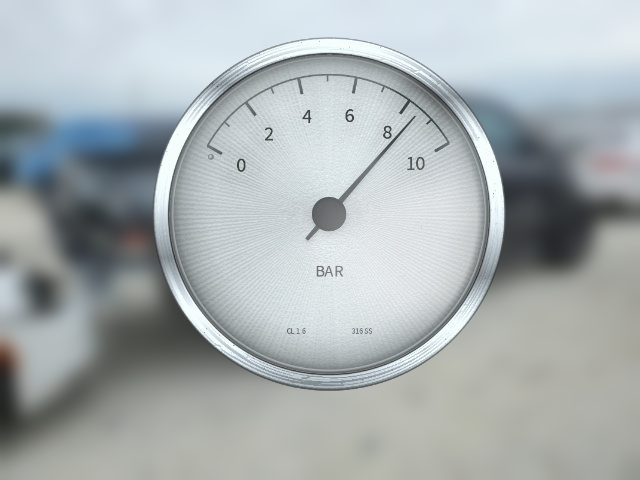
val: 8.5
